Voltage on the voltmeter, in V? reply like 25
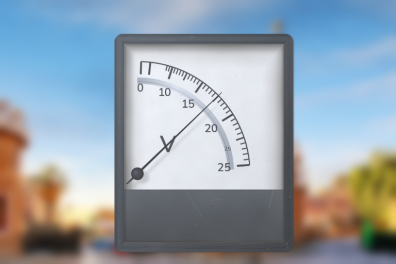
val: 17.5
